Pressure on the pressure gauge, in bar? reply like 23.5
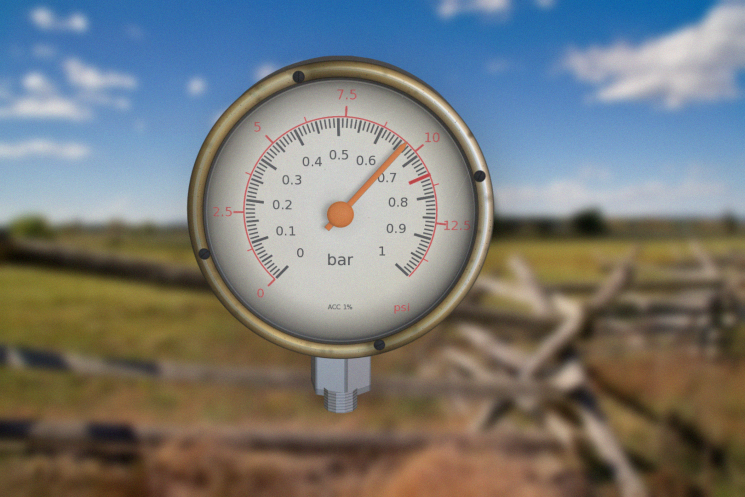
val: 0.66
